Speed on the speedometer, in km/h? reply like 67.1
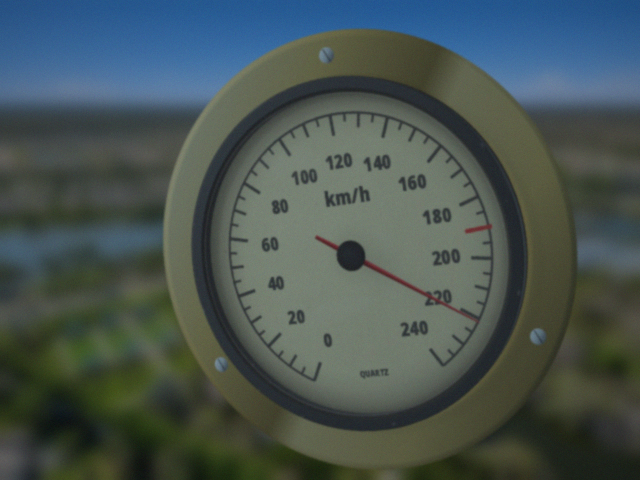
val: 220
